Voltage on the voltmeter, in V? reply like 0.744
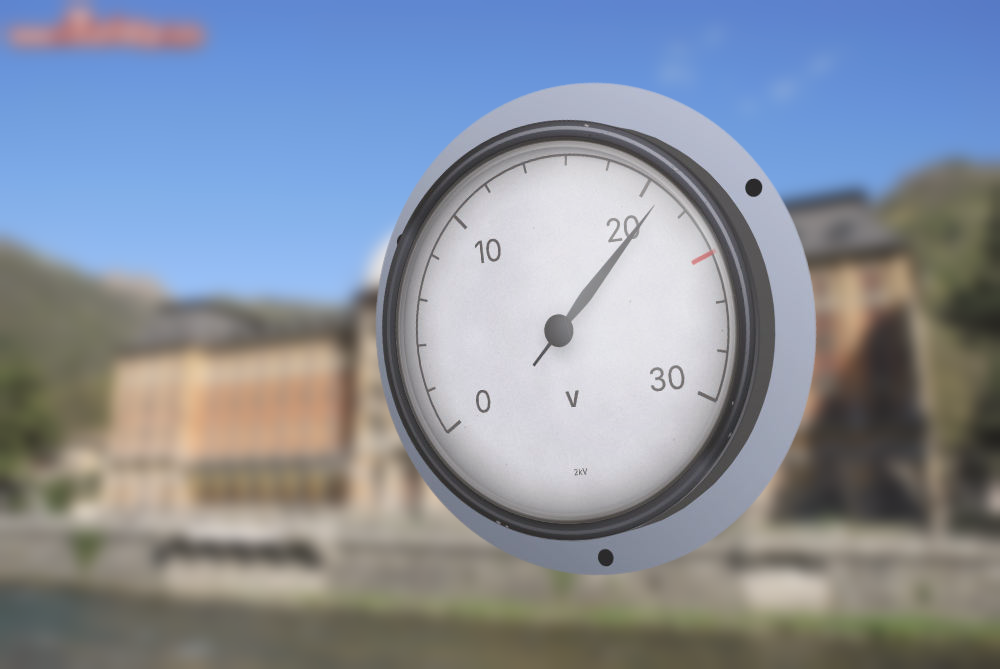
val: 21
